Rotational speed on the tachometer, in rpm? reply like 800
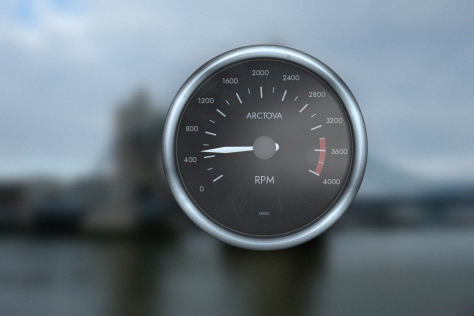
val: 500
